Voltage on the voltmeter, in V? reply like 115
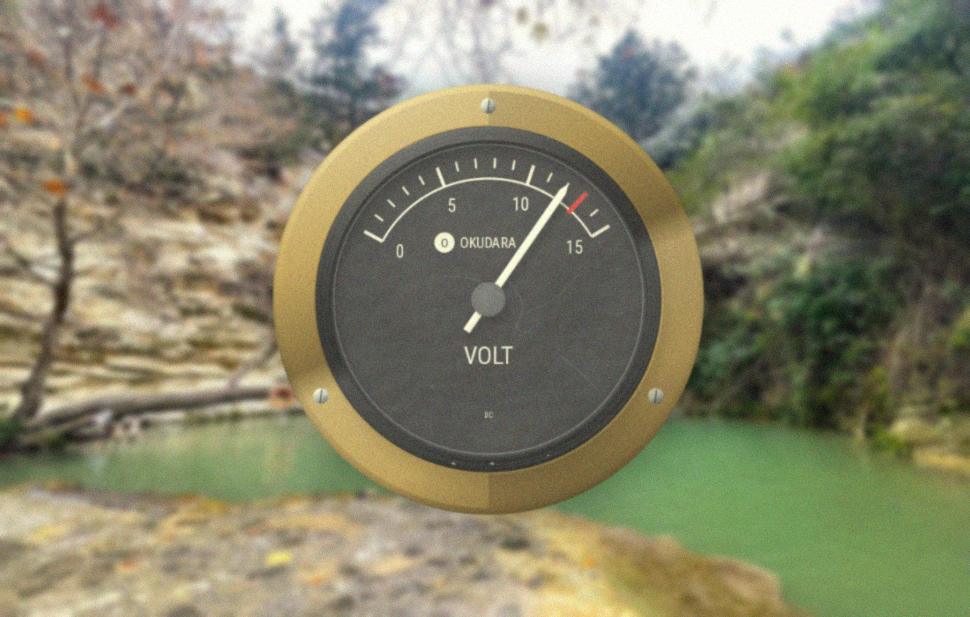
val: 12
